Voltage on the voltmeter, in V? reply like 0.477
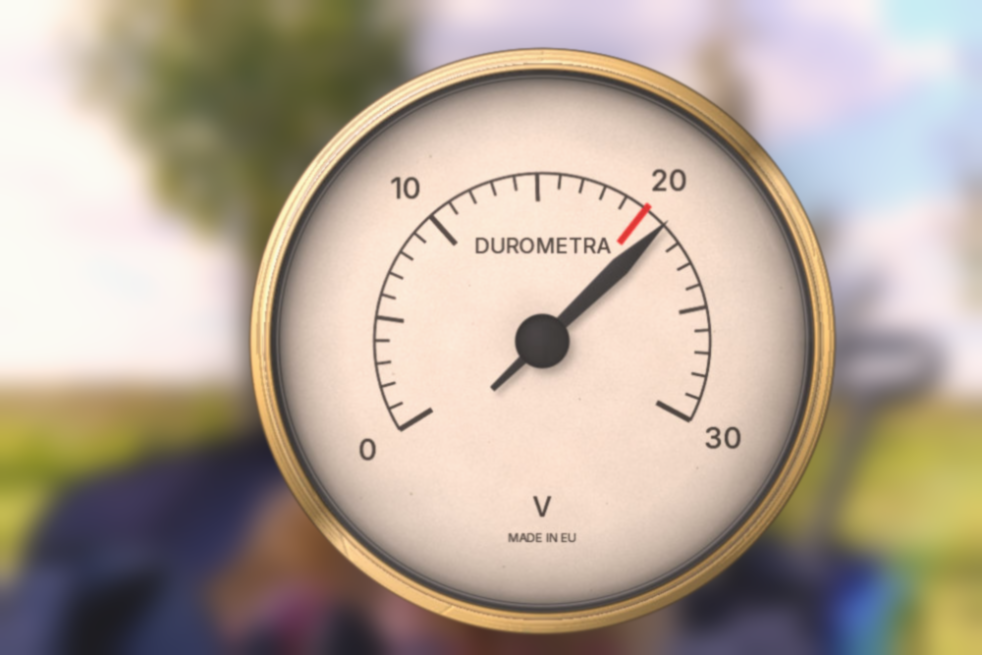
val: 21
